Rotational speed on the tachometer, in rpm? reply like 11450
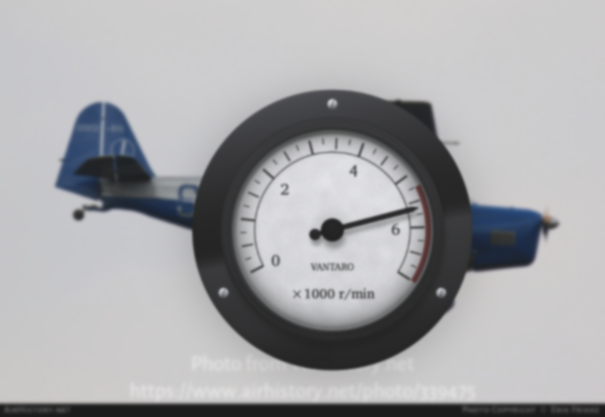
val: 5625
